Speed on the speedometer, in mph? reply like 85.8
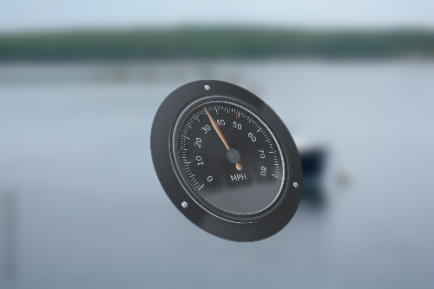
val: 35
